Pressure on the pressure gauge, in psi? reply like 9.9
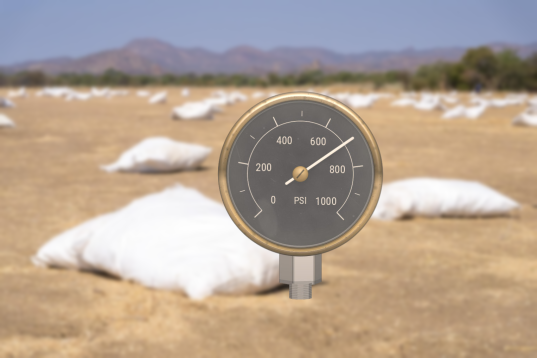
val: 700
